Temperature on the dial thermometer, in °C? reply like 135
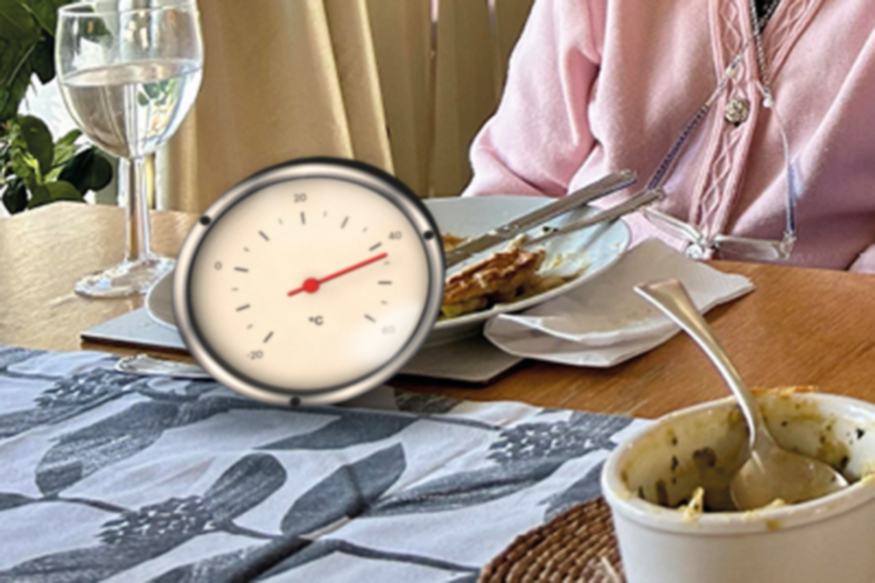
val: 42.5
